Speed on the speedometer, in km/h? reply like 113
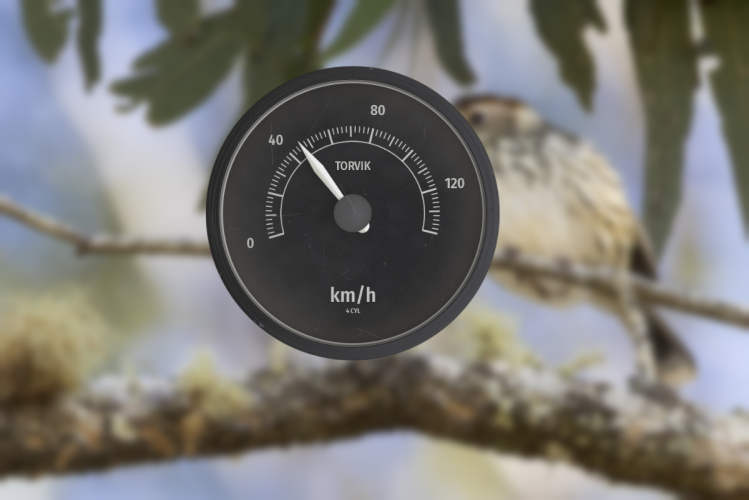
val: 46
